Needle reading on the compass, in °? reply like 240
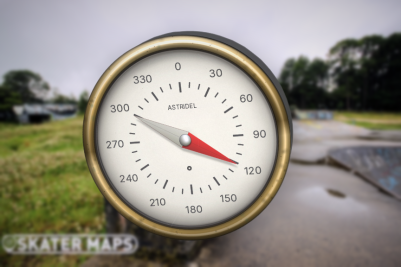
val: 120
